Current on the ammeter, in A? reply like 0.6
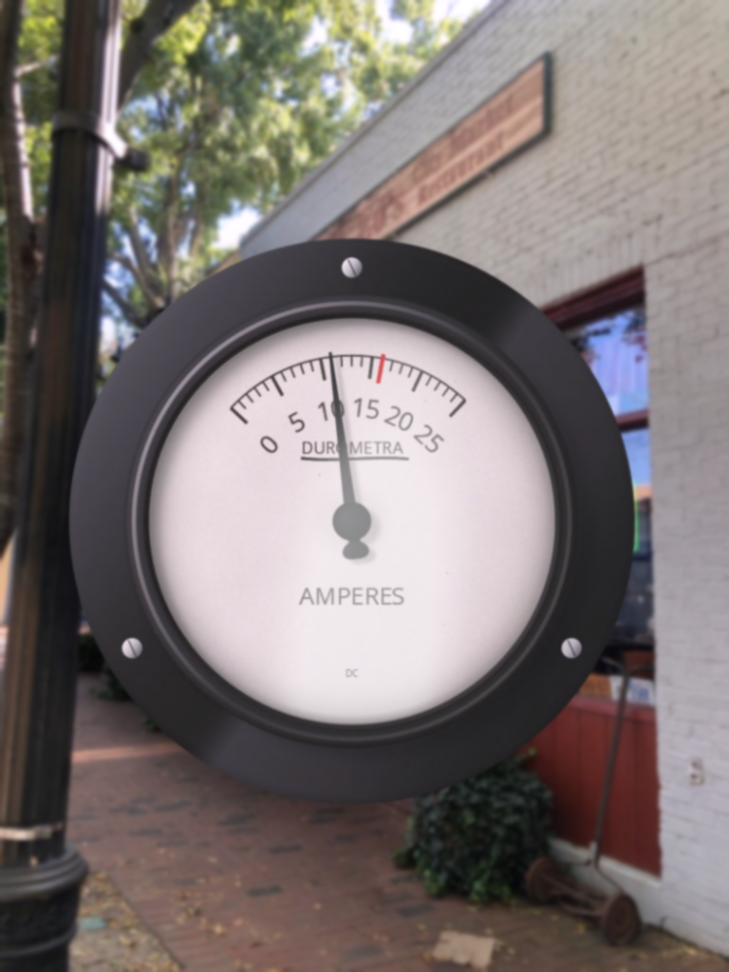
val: 11
